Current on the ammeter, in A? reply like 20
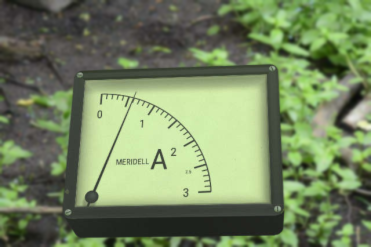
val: 0.6
